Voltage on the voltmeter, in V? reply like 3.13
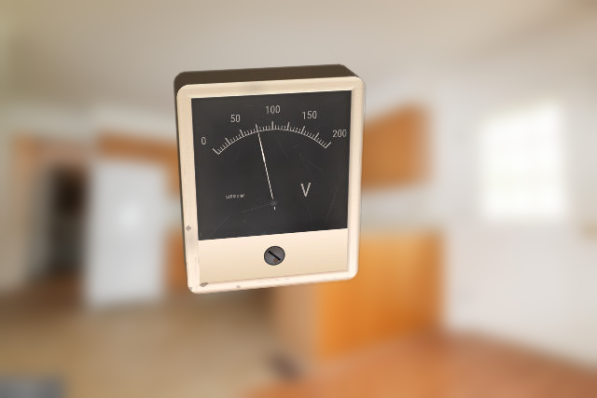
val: 75
